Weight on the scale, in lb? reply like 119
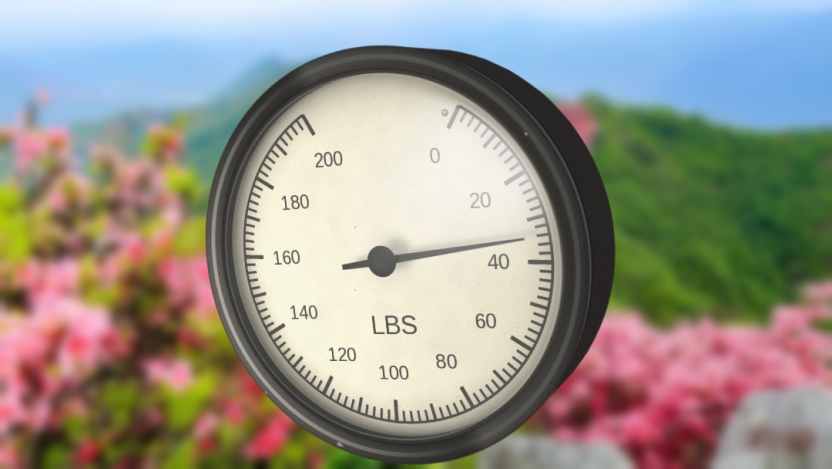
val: 34
